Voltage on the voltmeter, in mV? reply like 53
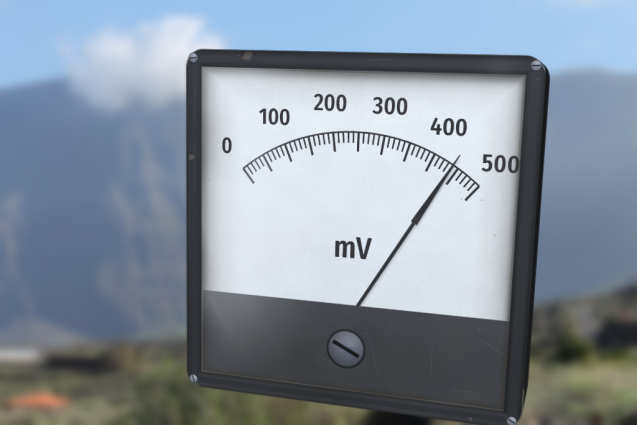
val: 440
